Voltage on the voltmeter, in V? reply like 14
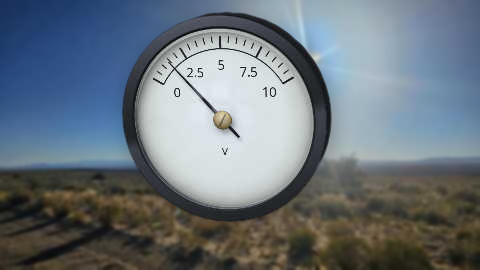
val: 1.5
